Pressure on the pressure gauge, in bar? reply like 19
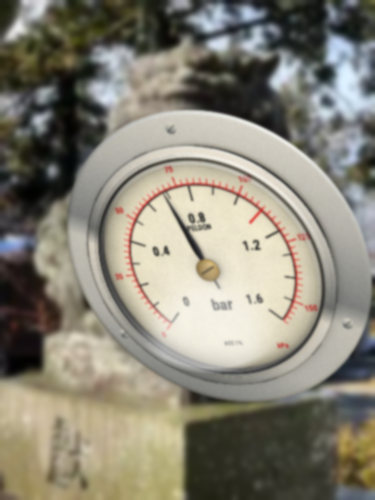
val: 0.7
